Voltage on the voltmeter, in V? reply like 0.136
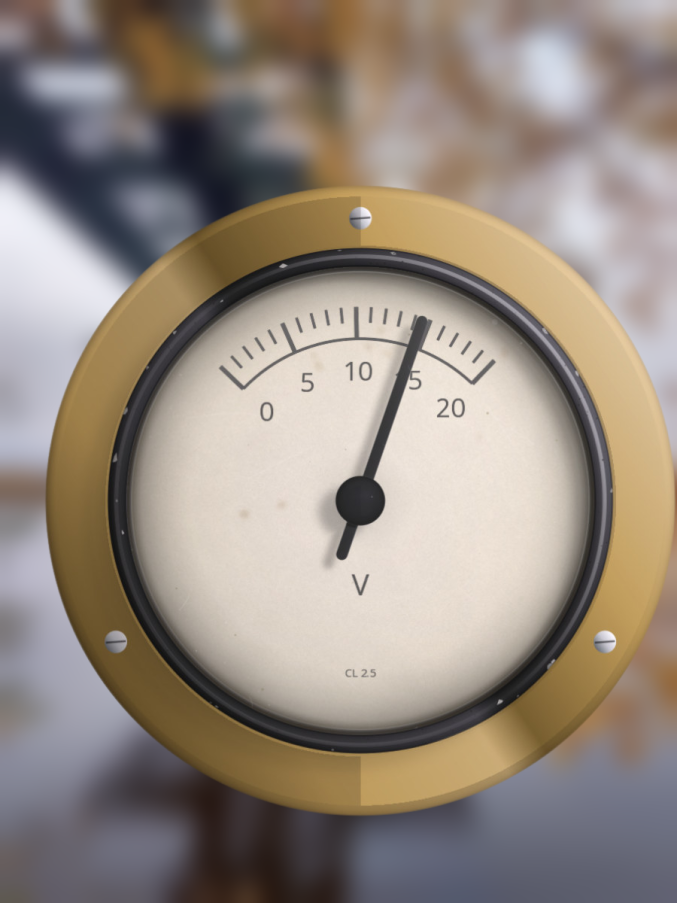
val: 14.5
